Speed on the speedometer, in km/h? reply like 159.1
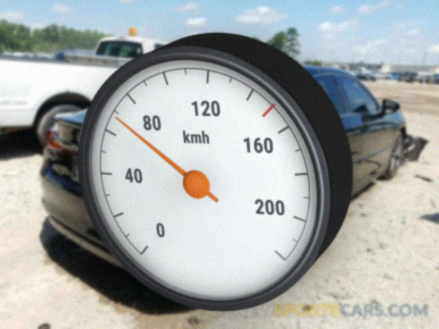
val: 70
